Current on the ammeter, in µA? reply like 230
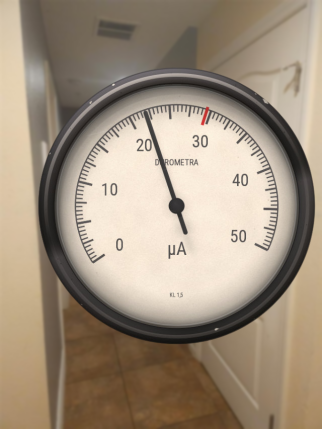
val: 22
